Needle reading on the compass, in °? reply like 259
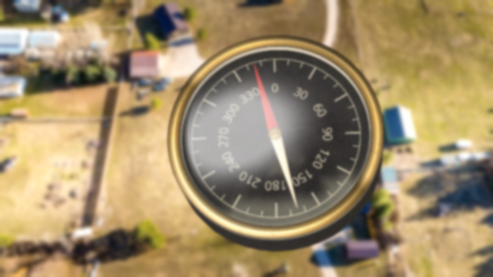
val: 345
